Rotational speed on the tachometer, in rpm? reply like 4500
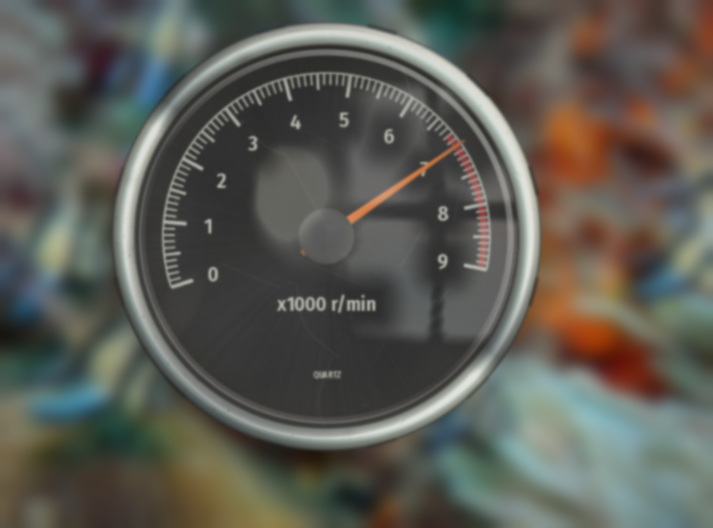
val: 7000
